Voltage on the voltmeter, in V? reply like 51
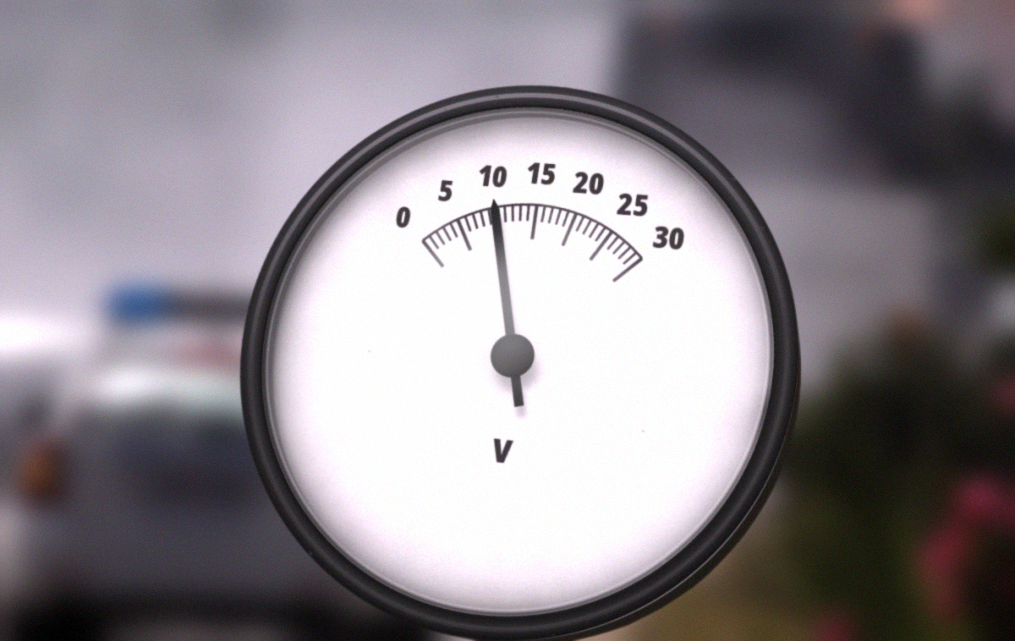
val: 10
